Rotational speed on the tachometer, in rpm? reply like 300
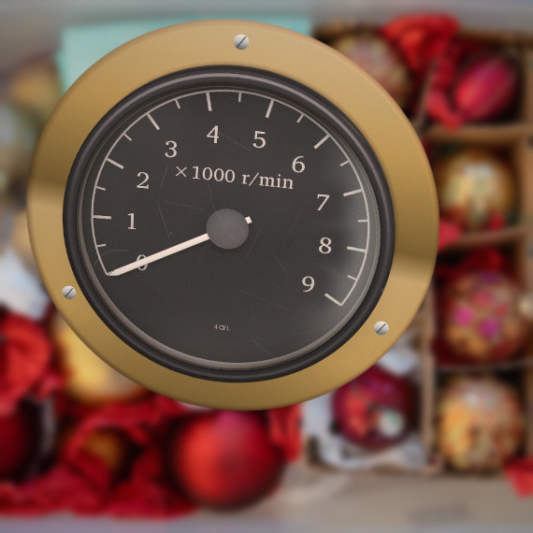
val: 0
